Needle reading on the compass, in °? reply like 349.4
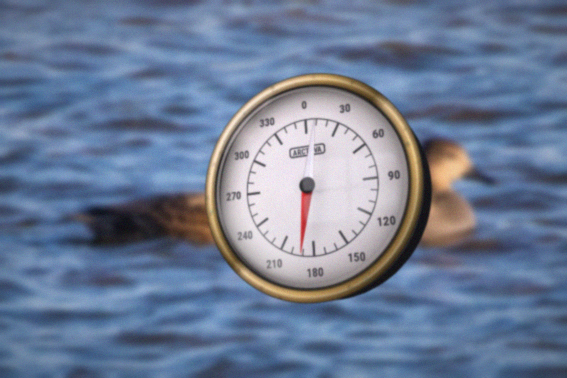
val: 190
